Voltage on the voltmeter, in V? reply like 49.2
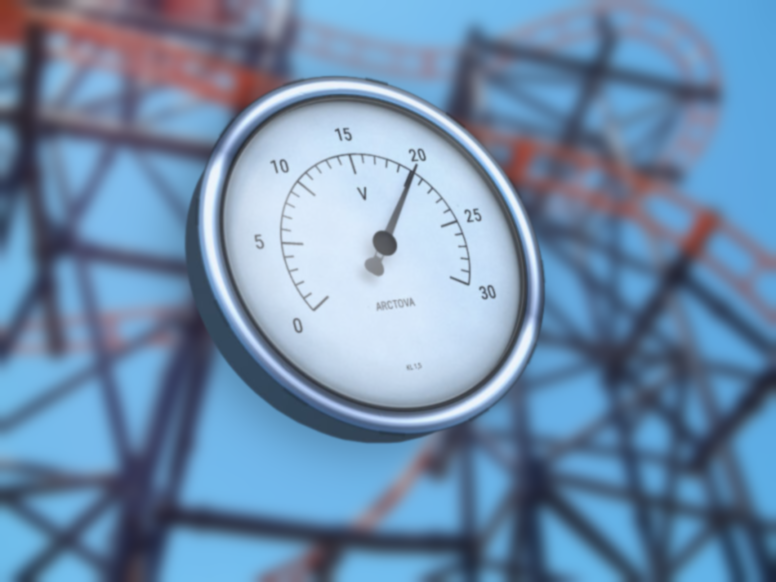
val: 20
